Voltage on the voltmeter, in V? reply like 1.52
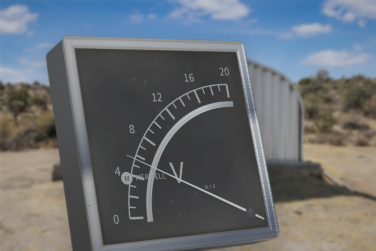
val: 5.5
